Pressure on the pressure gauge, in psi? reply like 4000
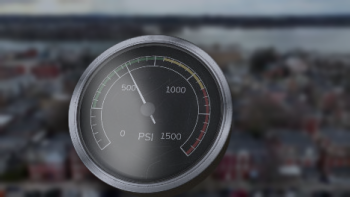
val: 575
